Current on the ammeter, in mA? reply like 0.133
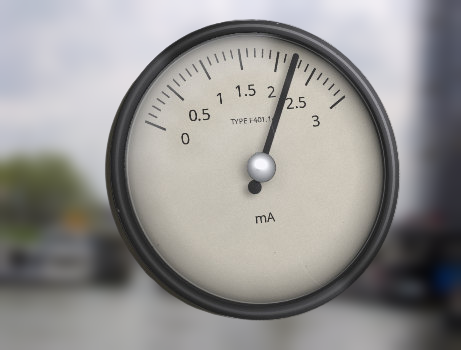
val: 2.2
